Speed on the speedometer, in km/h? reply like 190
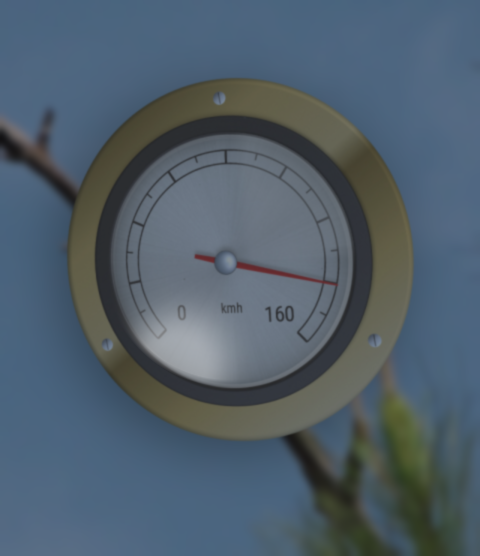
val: 140
